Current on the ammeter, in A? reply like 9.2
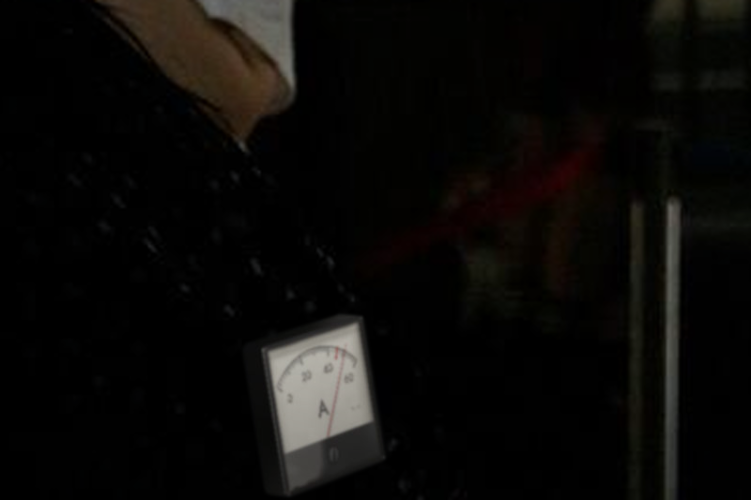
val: 50
